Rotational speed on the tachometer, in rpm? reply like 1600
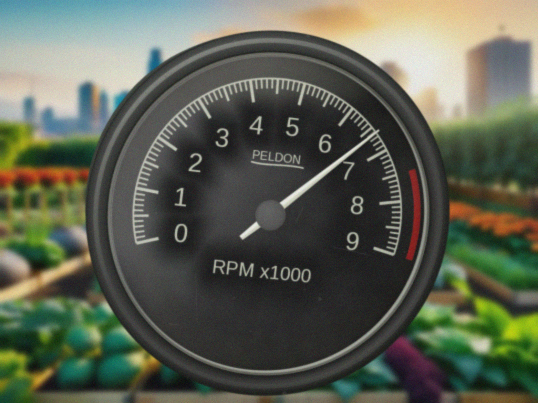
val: 6600
